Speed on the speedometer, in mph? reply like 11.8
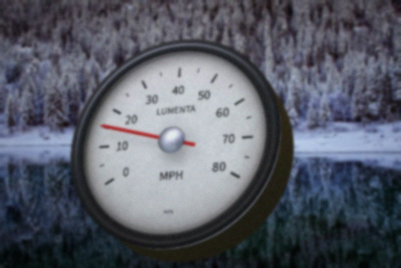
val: 15
